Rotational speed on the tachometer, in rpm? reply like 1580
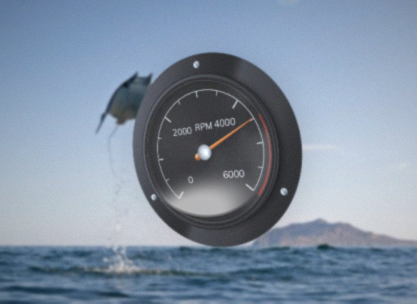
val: 4500
